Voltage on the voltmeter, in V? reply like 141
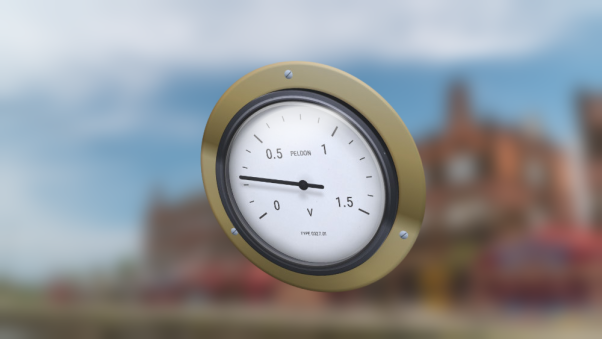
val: 0.25
